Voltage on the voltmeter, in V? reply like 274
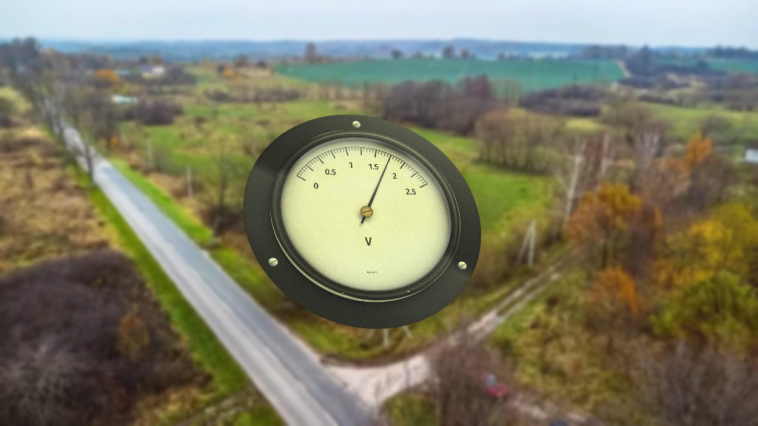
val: 1.75
